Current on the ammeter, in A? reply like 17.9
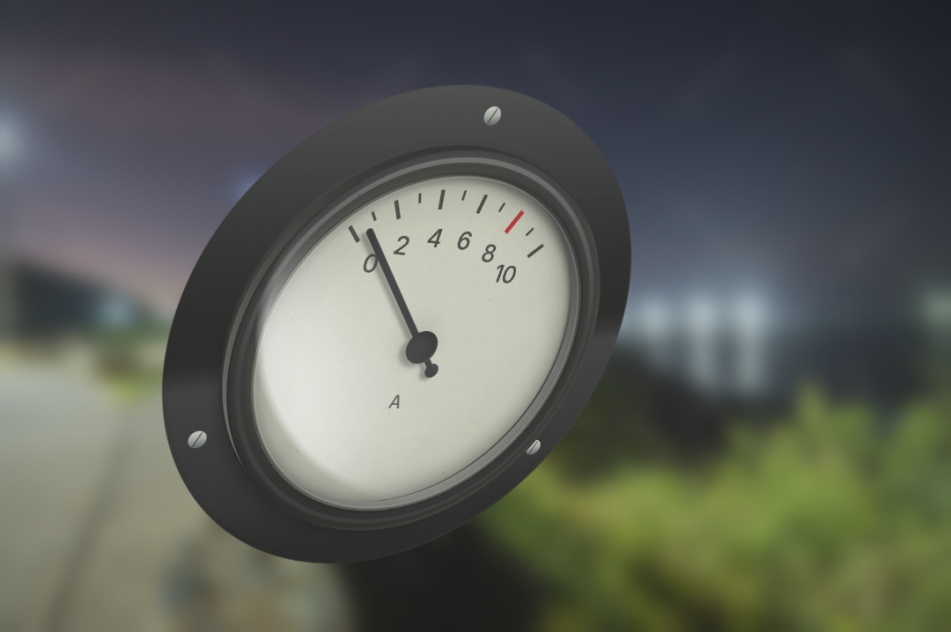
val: 0.5
